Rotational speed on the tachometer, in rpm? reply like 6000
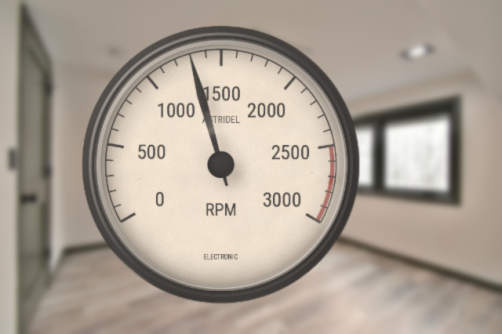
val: 1300
